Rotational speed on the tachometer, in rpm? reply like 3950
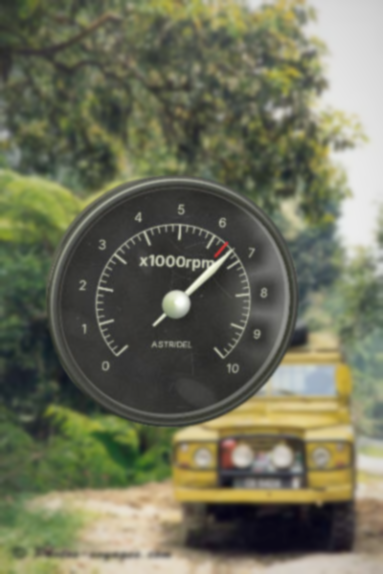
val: 6600
